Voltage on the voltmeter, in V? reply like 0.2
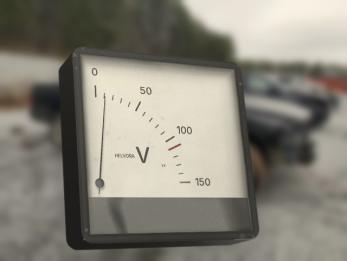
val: 10
